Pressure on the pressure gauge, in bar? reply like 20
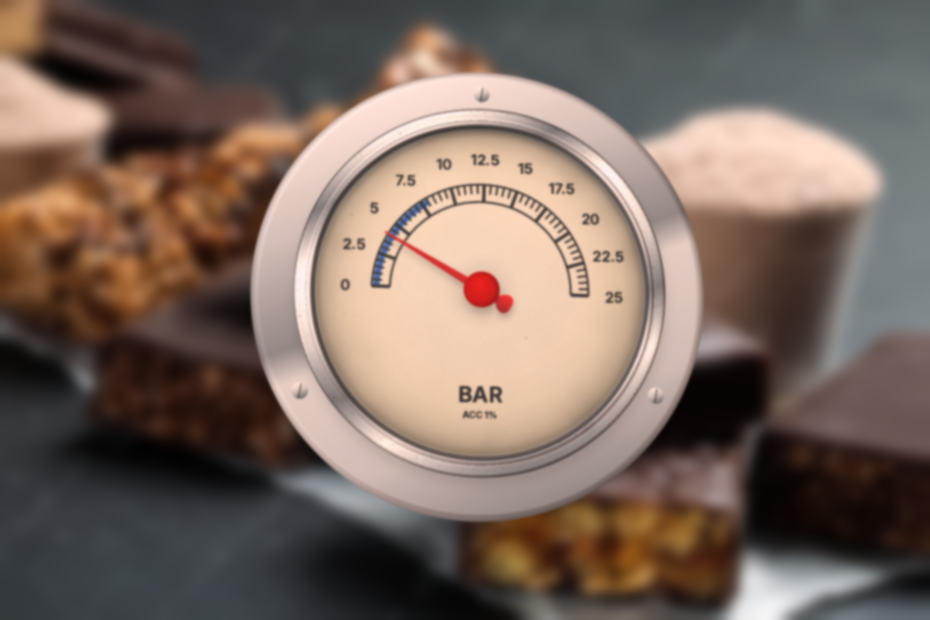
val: 4
